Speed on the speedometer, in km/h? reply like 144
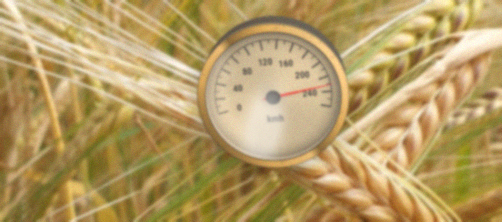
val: 230
